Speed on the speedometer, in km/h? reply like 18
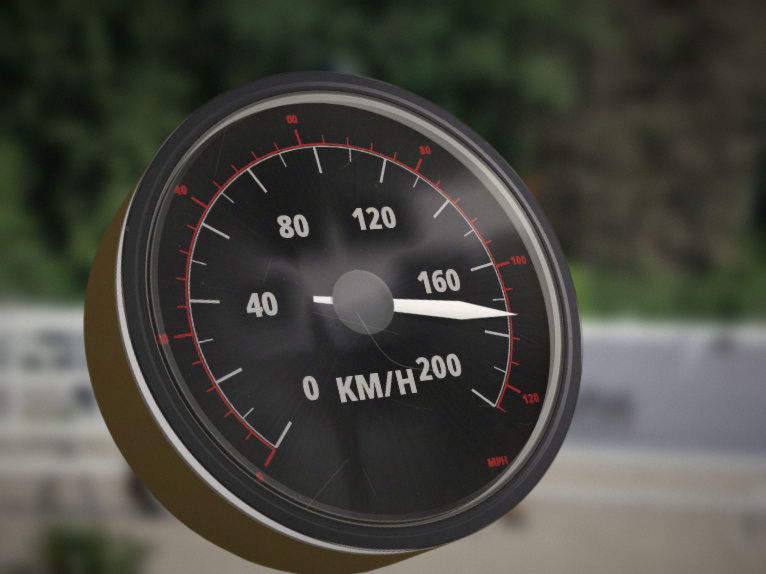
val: 175
